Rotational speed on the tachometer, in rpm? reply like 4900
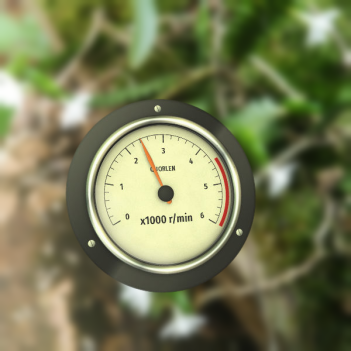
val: 2400
